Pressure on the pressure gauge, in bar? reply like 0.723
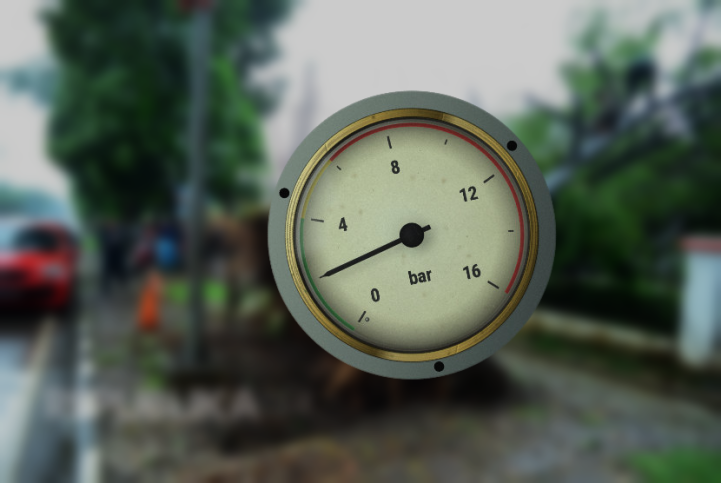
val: 2
